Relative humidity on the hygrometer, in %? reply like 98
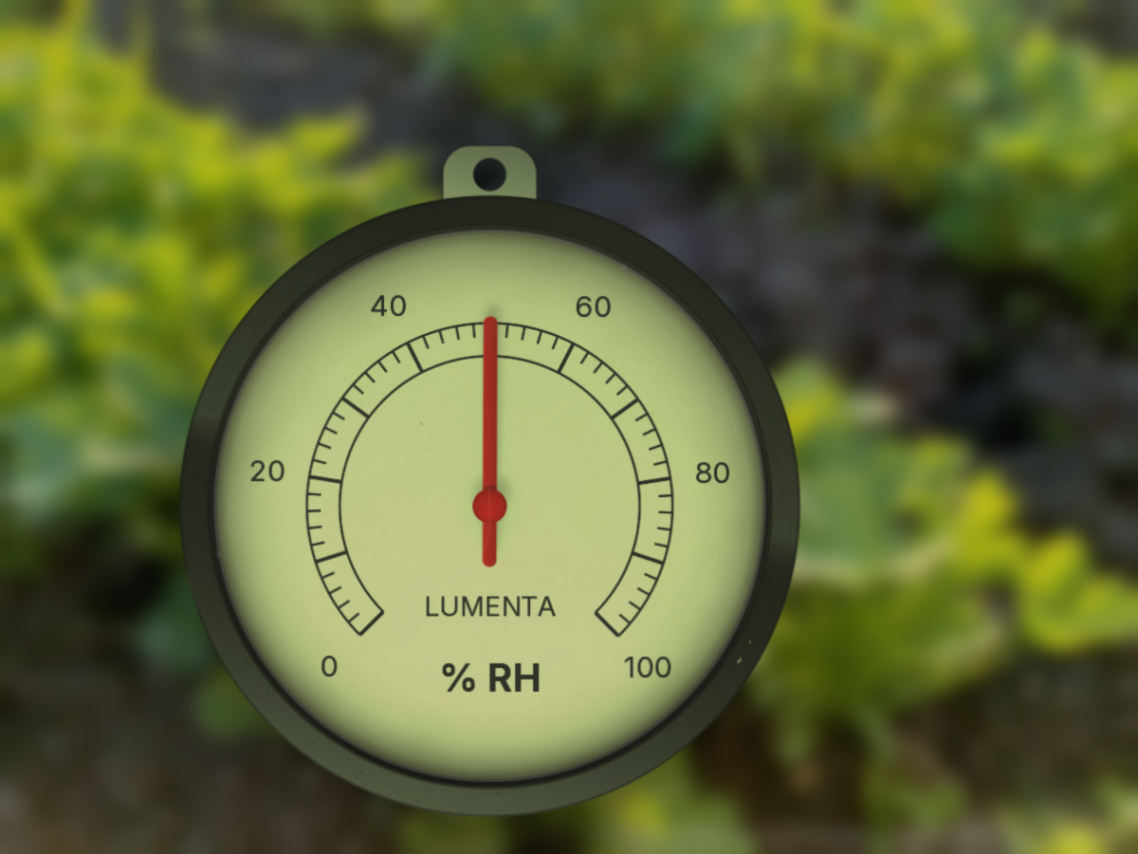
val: 50
